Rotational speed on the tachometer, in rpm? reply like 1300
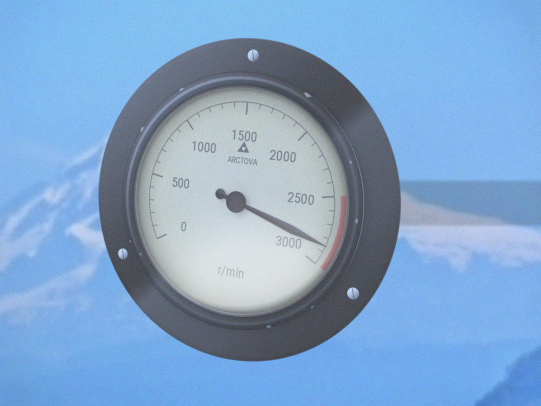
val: 2850
